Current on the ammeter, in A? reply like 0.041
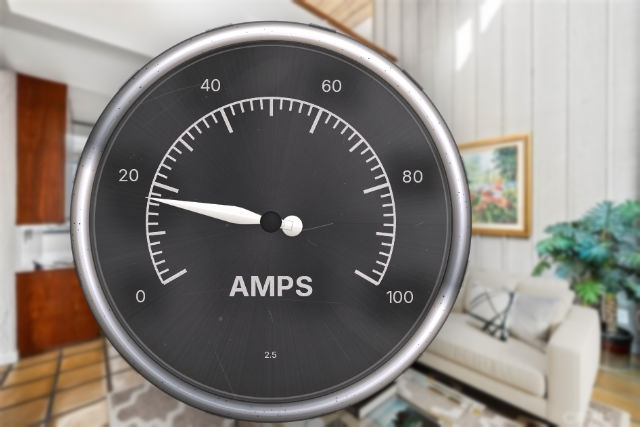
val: 17
